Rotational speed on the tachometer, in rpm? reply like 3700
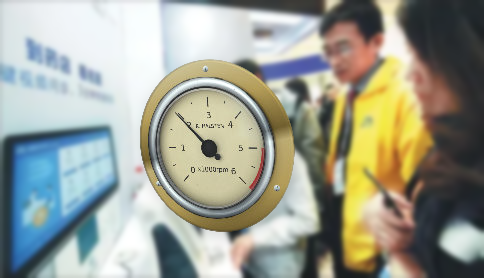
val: 2000
